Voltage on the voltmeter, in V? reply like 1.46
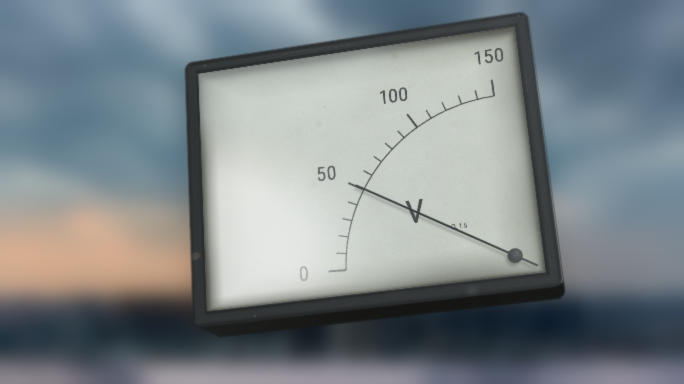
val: 50
